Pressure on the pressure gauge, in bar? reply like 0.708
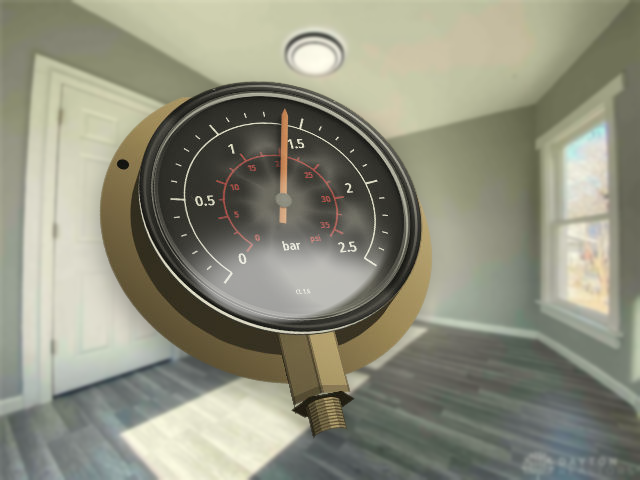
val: 1.4
